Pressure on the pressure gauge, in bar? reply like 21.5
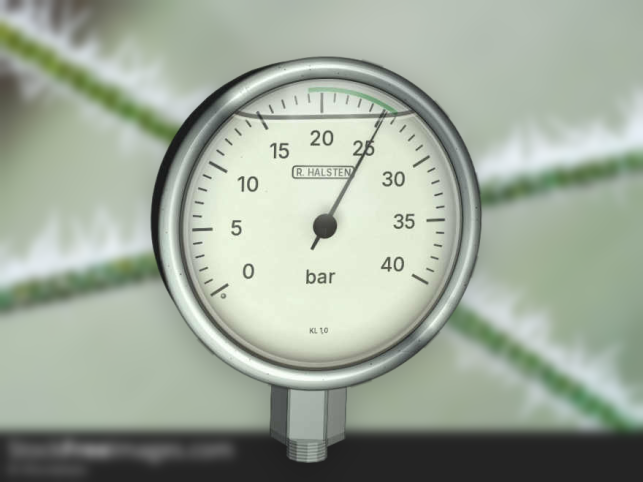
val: 25
